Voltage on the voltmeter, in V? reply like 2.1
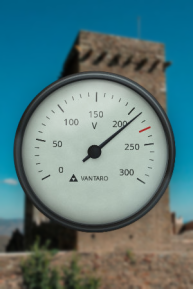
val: 210
